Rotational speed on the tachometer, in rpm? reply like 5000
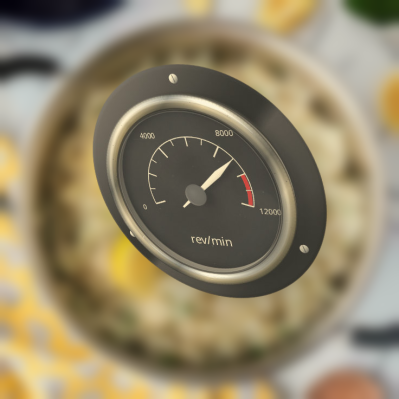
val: 9000
